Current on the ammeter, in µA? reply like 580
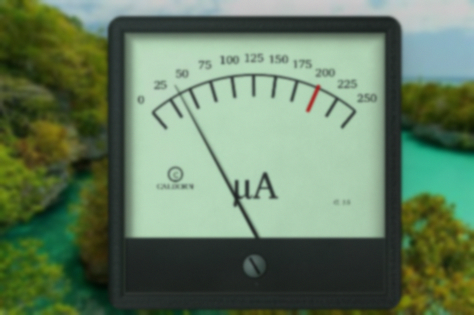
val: 37.5
